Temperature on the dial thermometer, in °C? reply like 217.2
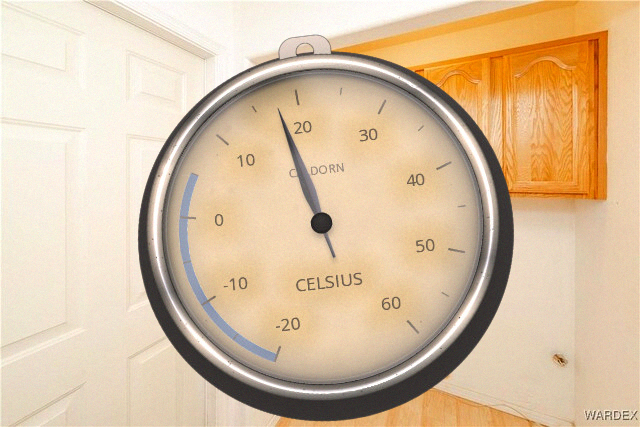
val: 17.5
